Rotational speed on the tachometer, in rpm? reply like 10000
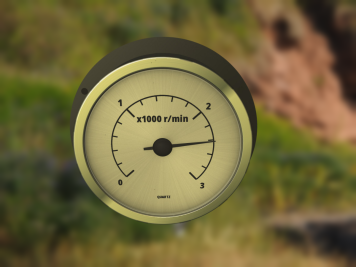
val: 2400
